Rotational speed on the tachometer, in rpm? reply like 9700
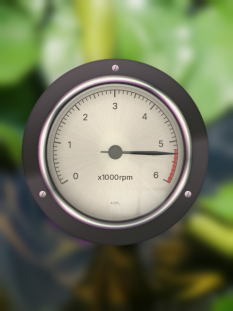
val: 5300
